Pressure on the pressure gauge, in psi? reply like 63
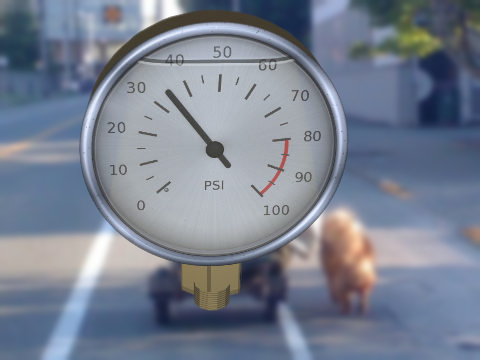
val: 35
